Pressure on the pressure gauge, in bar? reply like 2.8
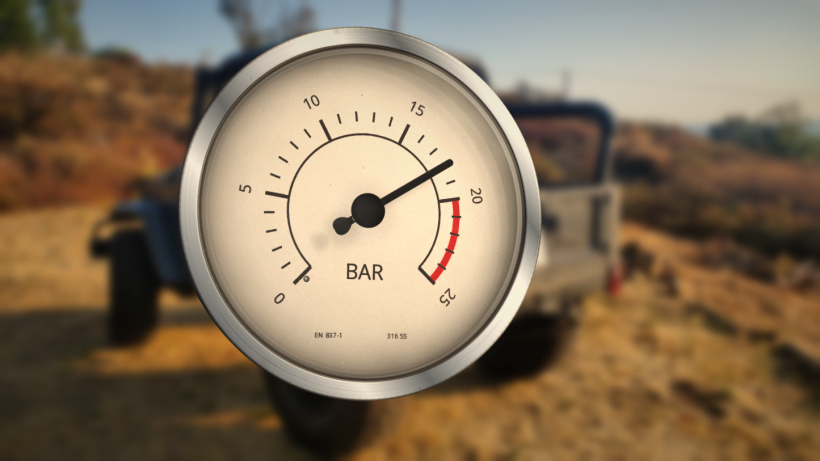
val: 18
